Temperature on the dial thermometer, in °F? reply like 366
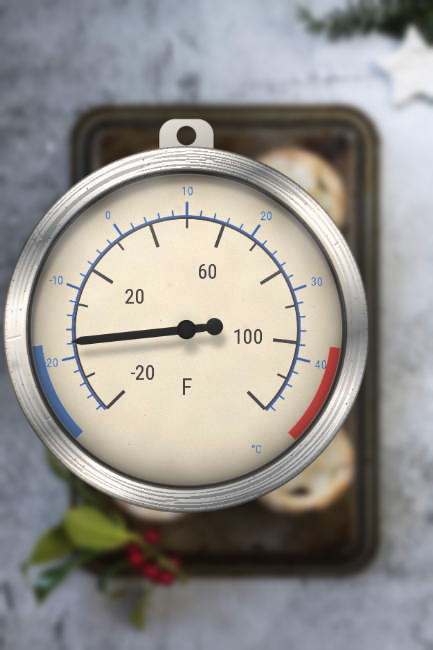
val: 0
